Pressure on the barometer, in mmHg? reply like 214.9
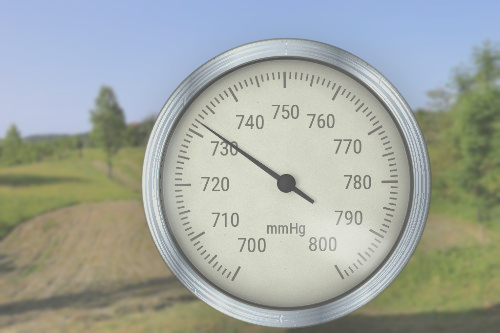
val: 732
